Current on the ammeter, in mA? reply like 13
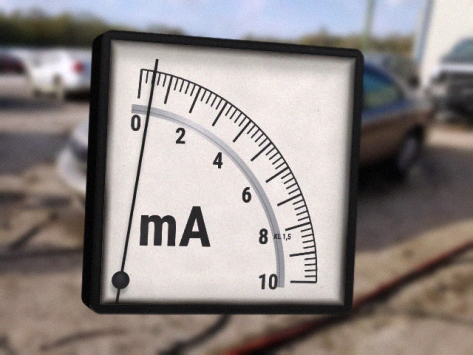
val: 0.4
